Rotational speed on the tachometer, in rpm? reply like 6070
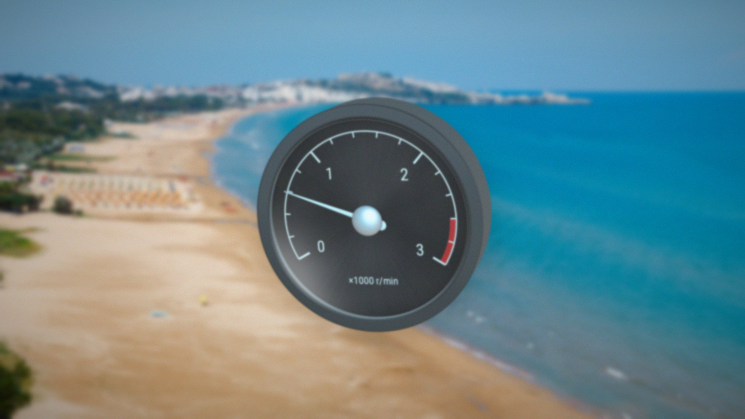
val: 600
